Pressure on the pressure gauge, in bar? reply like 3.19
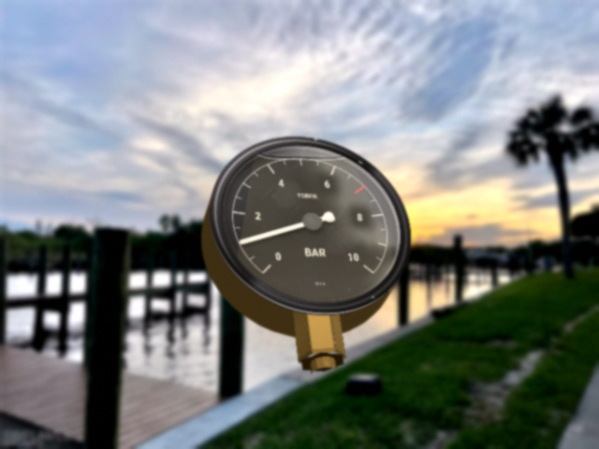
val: 1
